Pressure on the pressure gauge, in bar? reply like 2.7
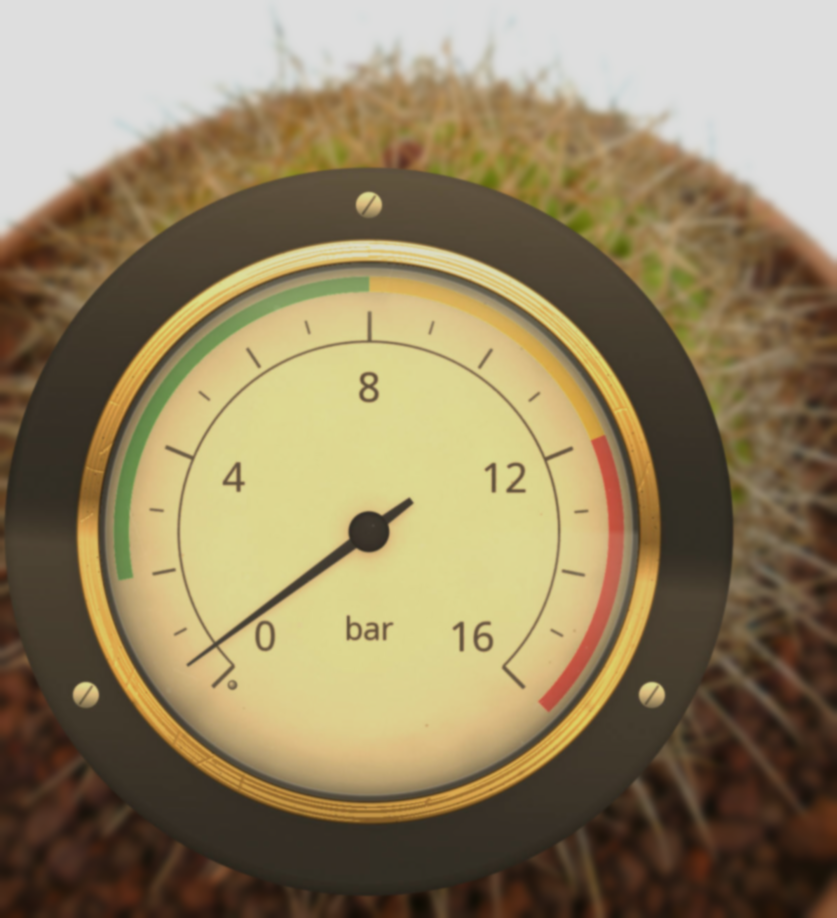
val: 0.5
